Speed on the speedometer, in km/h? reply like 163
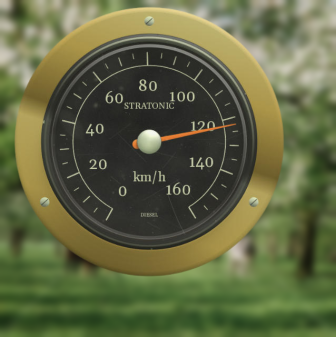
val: 122.5
